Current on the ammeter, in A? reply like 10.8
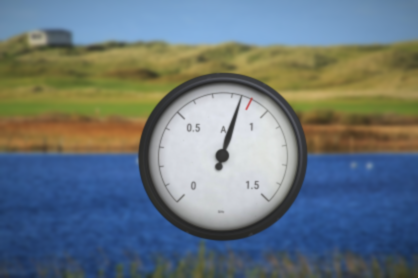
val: 0.85
